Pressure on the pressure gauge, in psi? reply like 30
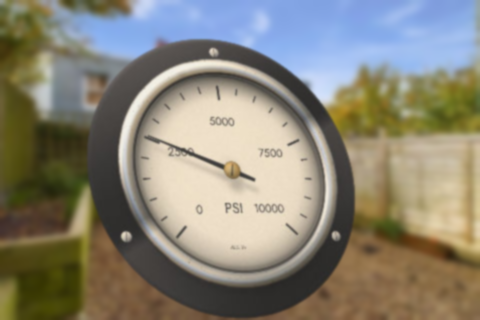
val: 2500
